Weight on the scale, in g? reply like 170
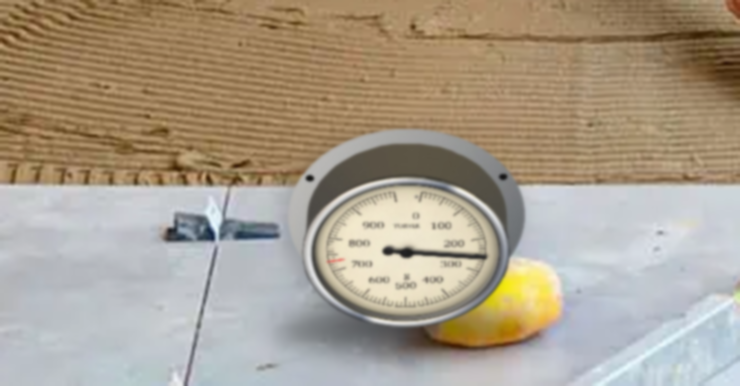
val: 250
